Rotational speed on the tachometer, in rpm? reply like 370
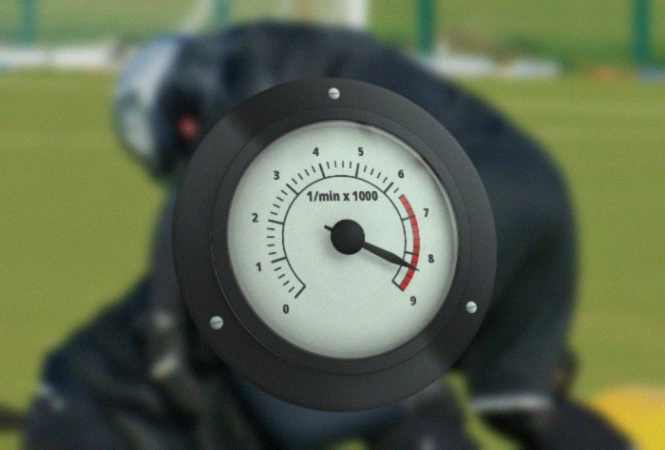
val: 8400
